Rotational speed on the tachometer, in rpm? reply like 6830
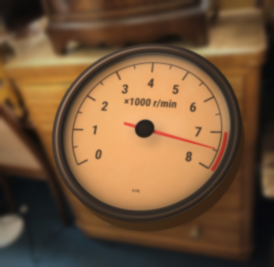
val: 7500
